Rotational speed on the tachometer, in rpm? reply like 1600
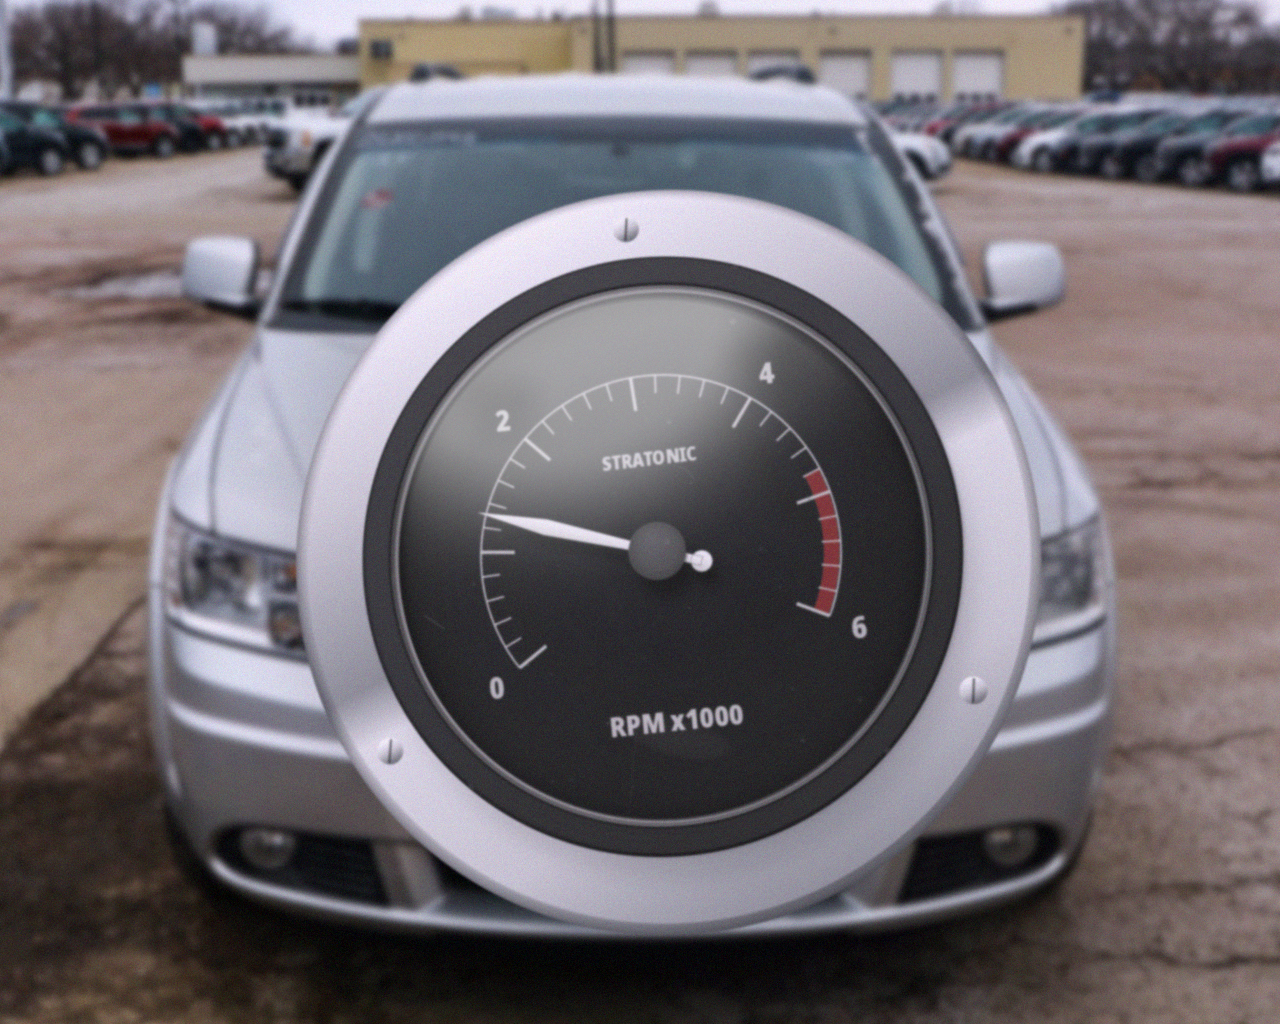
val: 1300
